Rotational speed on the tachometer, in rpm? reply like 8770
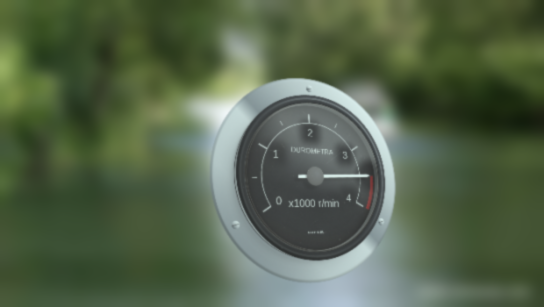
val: 3500
